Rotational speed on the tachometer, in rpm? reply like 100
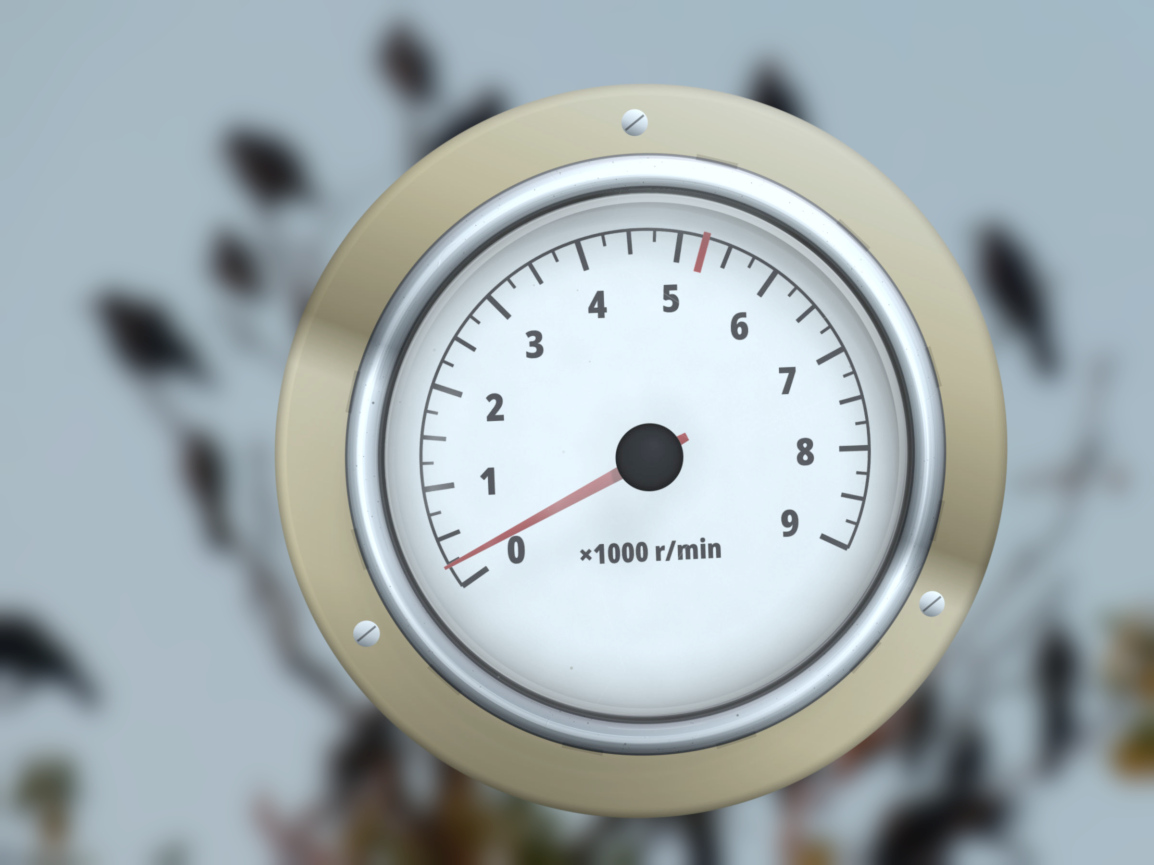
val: 250
